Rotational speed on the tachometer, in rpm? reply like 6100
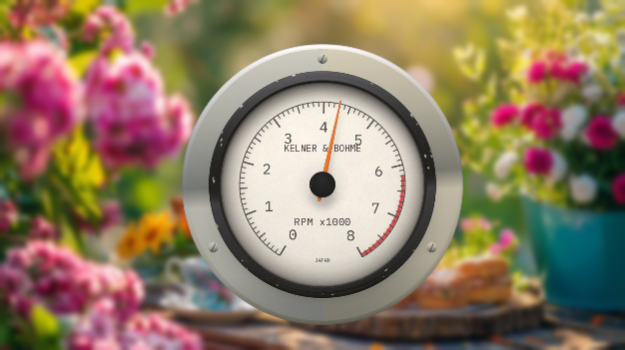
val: 4300
